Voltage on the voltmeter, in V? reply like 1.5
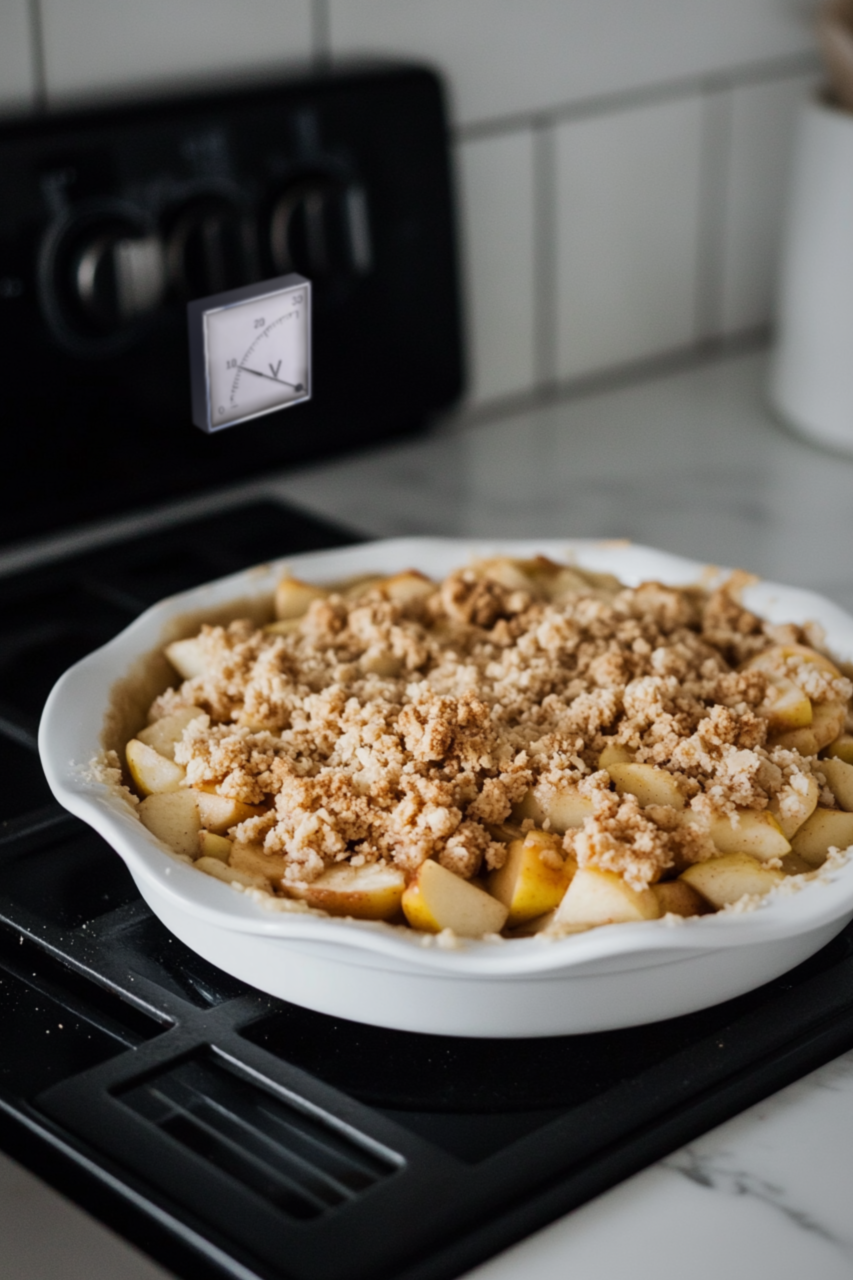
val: 10
